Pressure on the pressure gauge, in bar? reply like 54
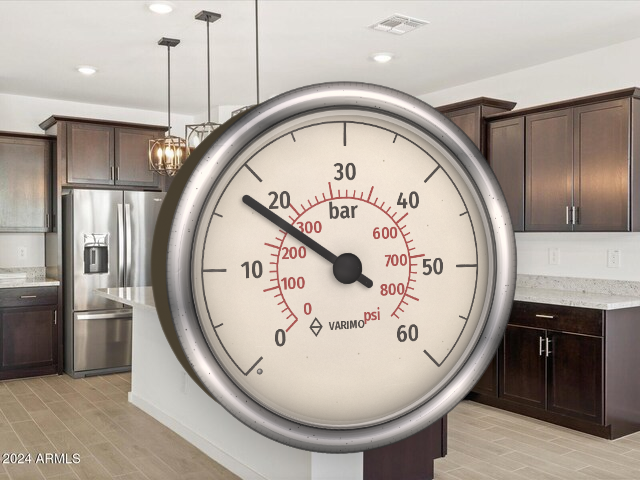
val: 17.5
